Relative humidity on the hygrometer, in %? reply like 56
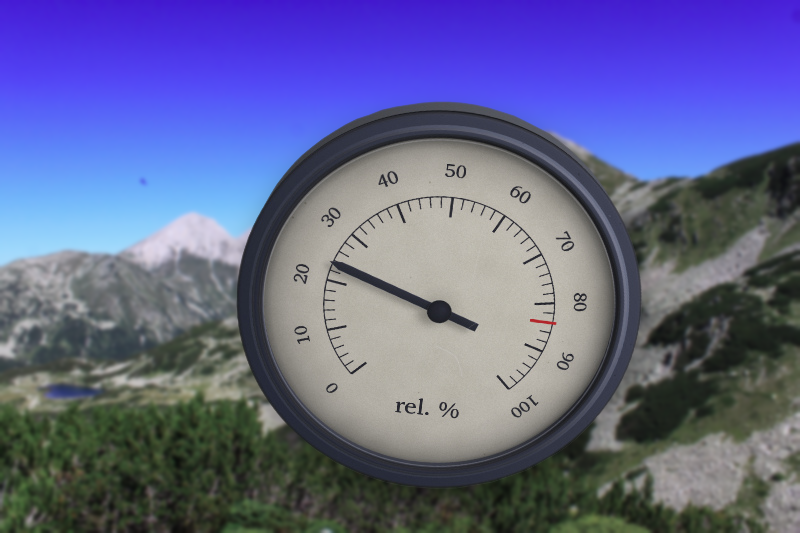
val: 24
